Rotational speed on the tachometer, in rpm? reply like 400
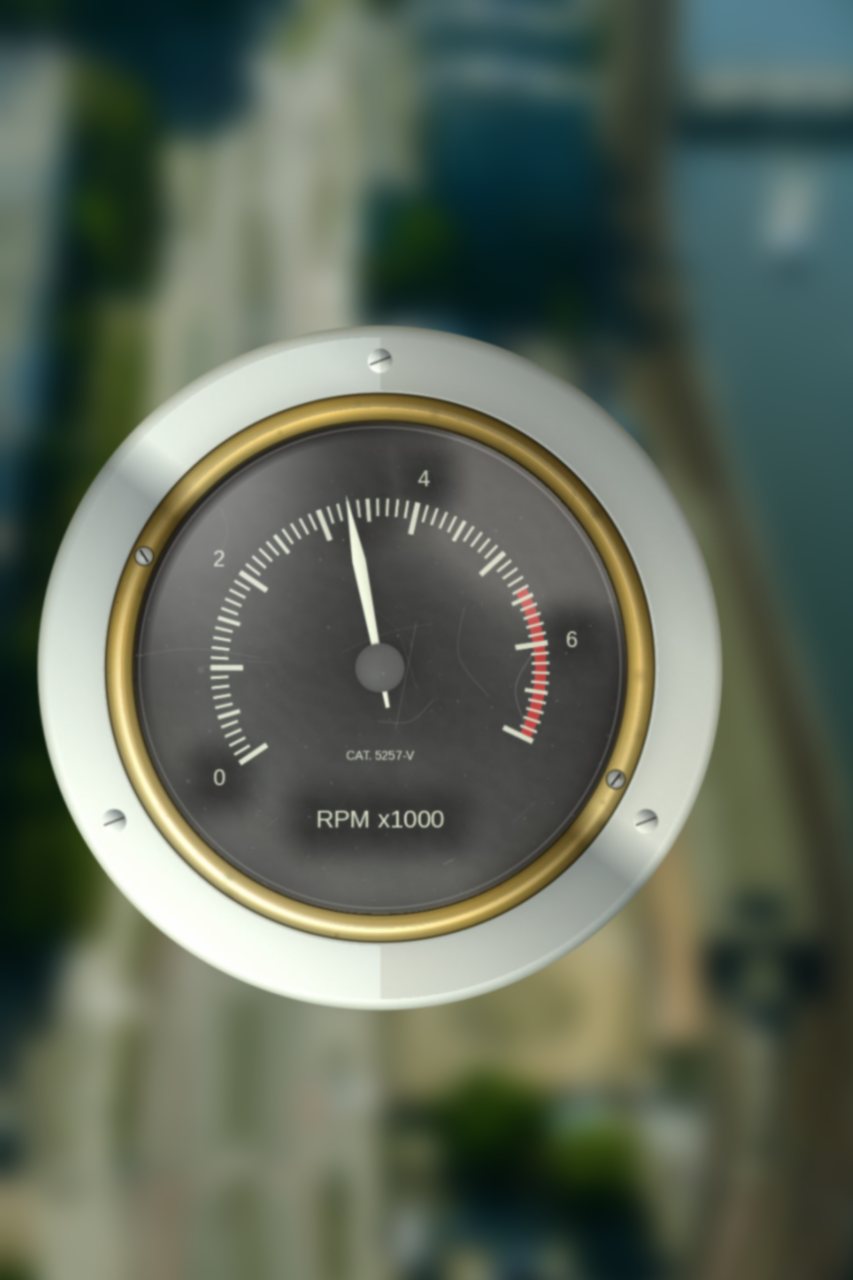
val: 3300
